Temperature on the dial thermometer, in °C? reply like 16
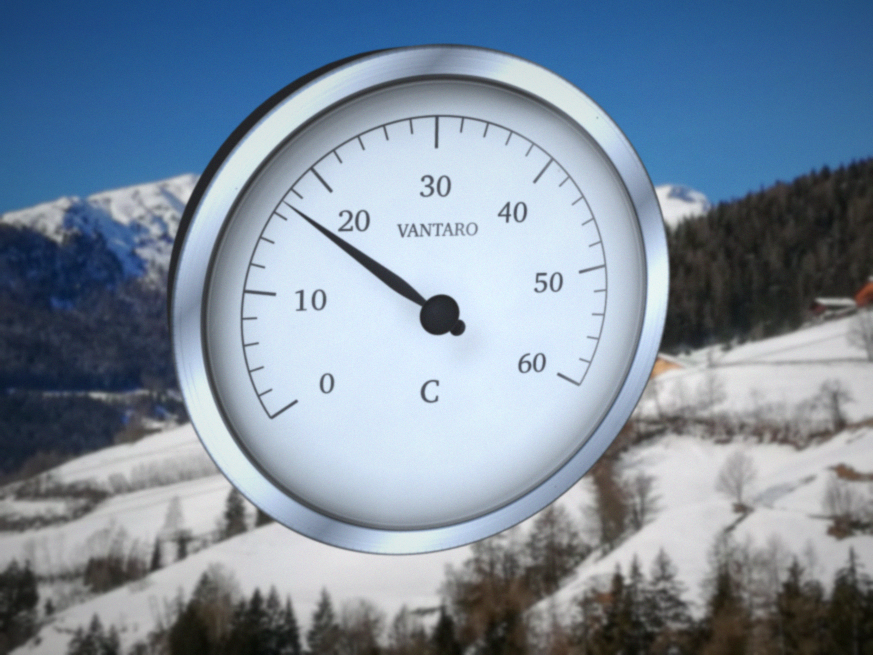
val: 17
